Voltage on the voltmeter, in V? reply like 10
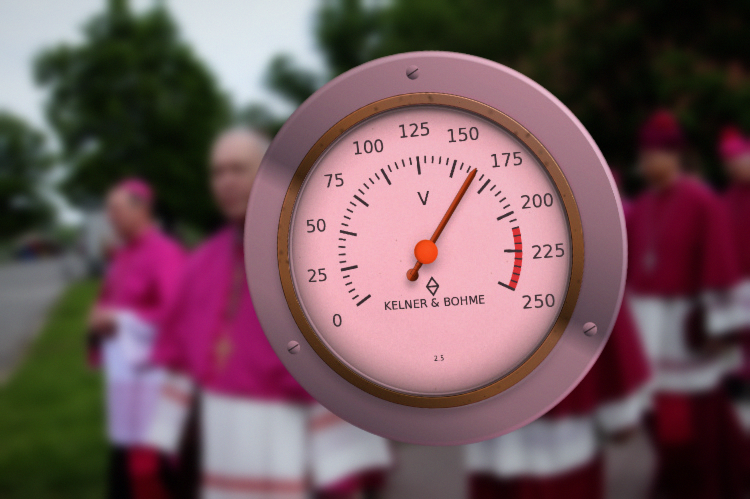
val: 165
